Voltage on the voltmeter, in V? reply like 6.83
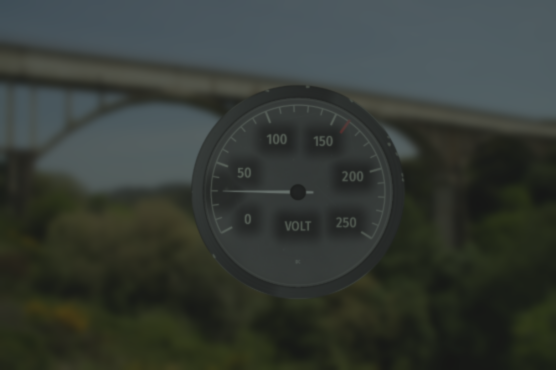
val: 30
